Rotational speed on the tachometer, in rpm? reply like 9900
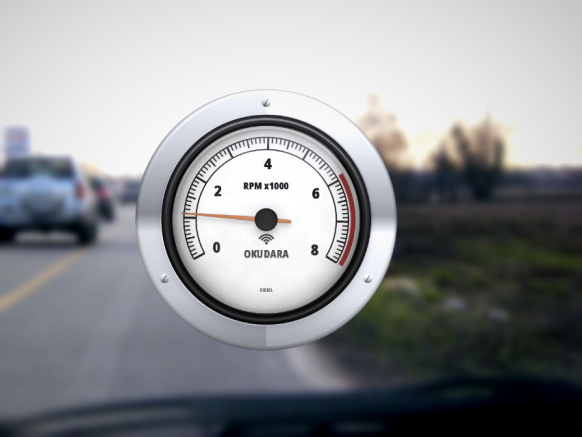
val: 1100
